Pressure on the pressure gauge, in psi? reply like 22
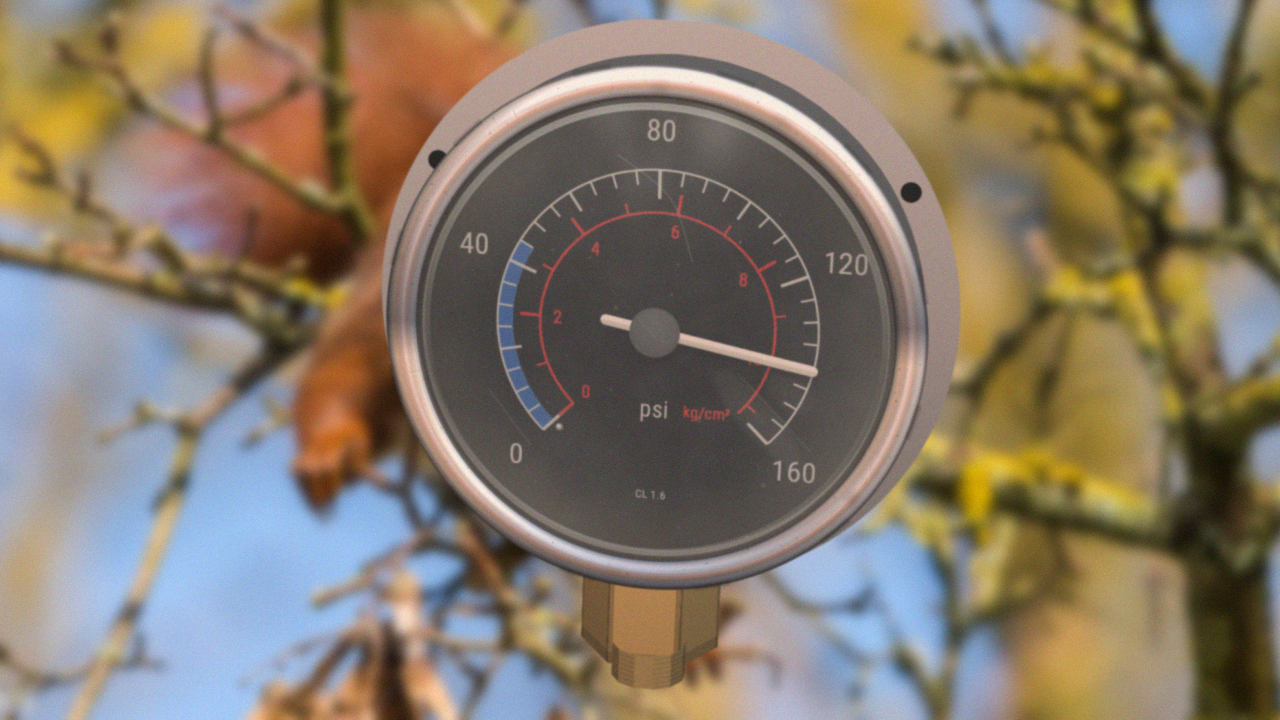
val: 140
